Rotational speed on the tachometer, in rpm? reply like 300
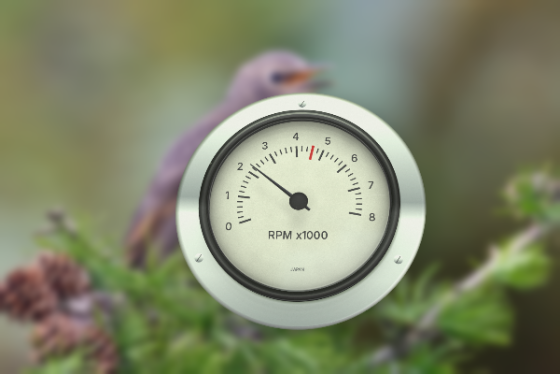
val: 2200
